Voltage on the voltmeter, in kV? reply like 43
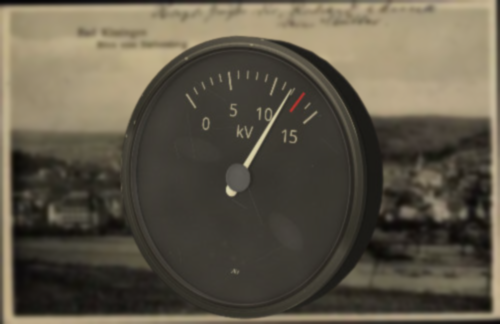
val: 12
